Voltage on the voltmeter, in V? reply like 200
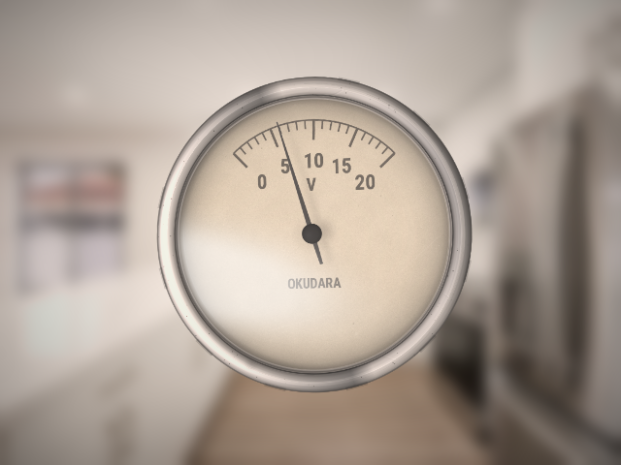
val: 6
